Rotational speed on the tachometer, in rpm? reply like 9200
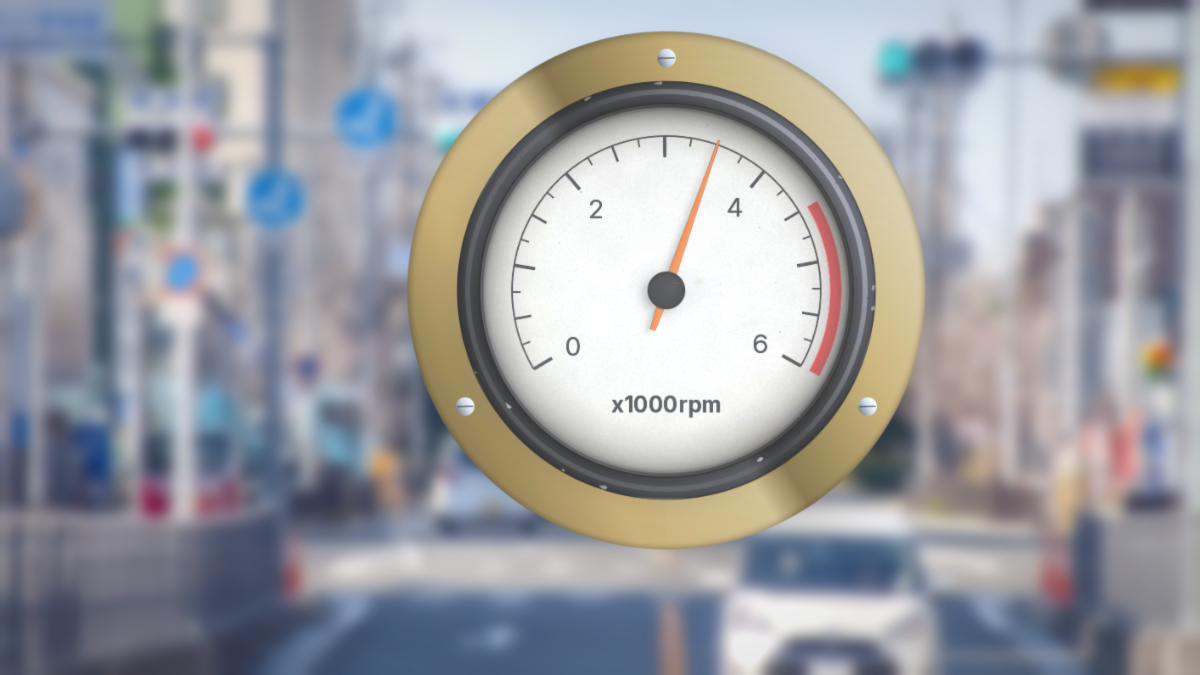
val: 3500
